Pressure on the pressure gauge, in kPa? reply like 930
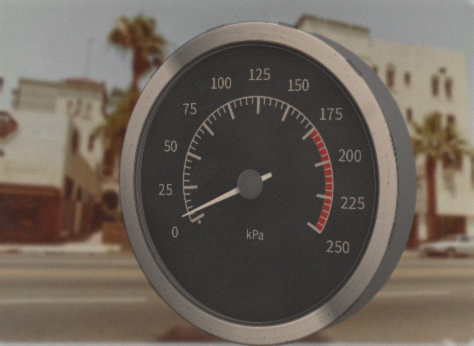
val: 5
